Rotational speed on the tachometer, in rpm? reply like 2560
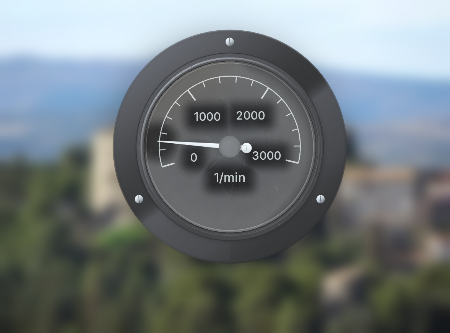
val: 300
